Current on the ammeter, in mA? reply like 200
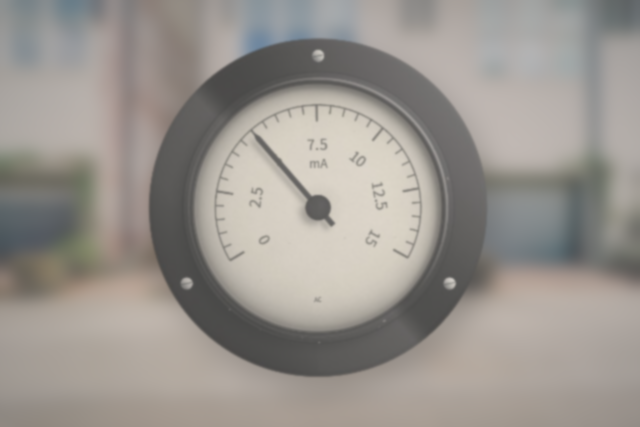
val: 5
